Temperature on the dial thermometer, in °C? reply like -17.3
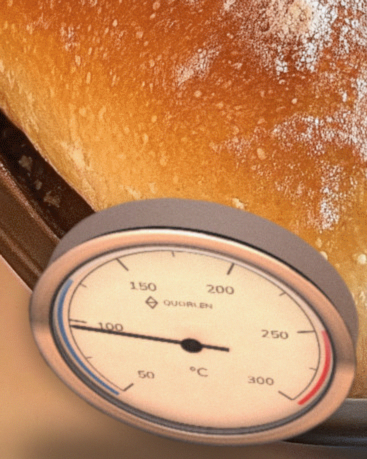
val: 100
